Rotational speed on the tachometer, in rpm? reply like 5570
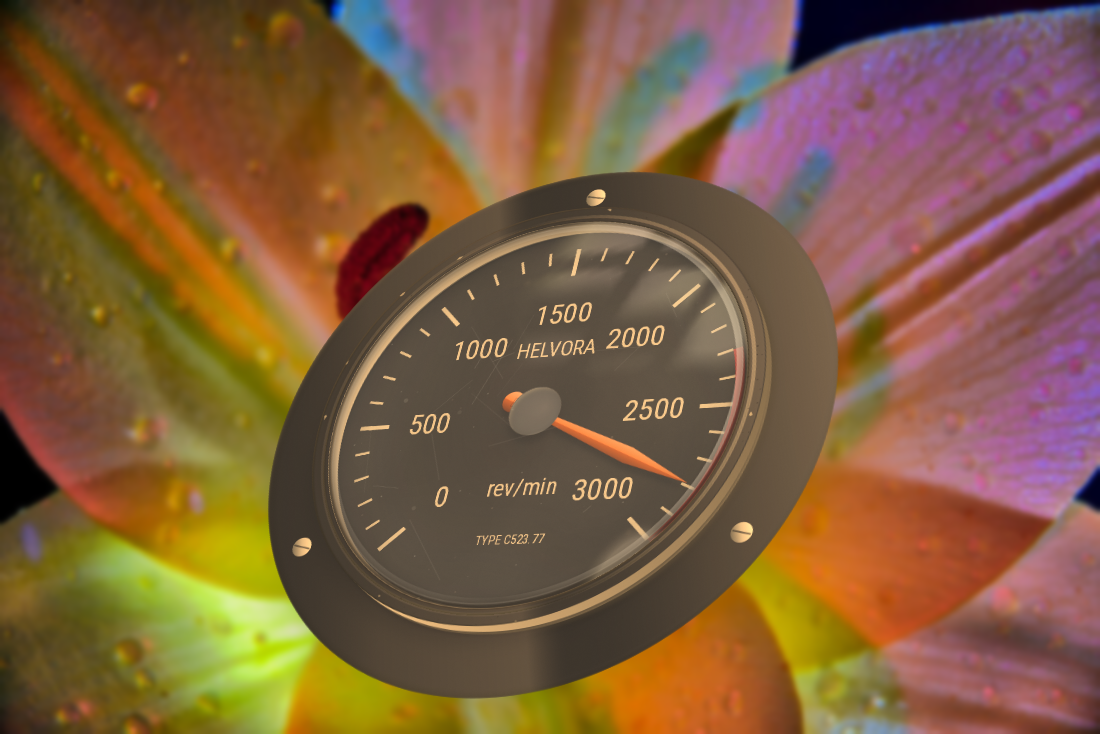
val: 2800
